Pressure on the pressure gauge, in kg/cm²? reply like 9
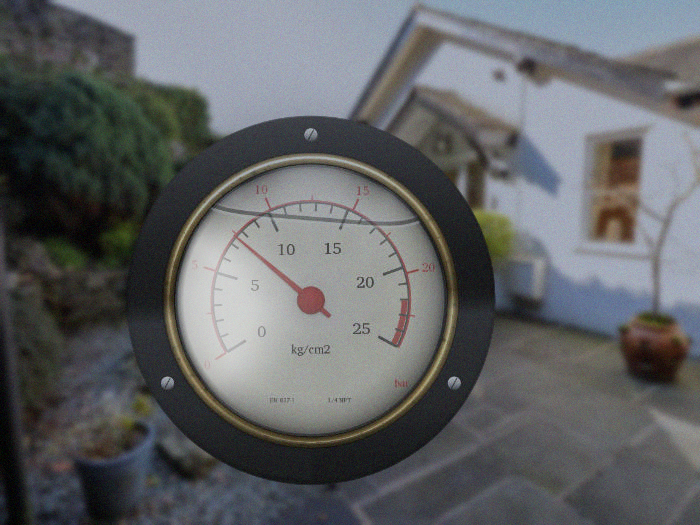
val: 7.5
